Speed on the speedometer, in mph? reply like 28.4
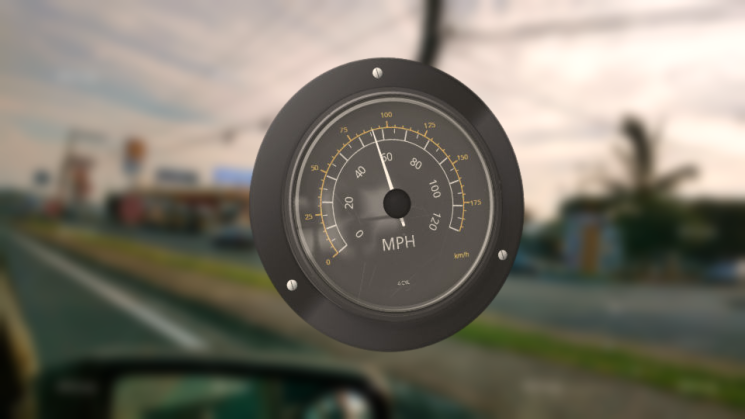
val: 55
